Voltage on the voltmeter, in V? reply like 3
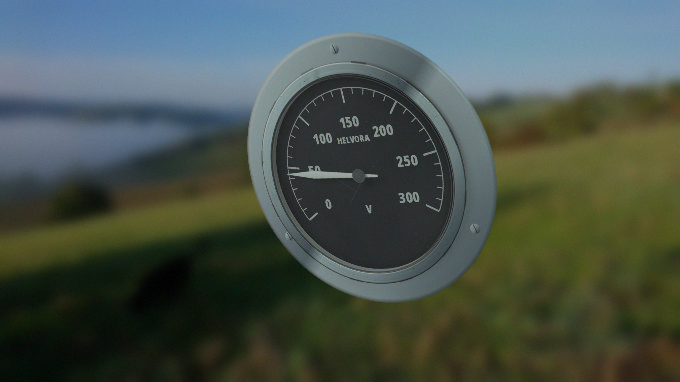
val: 45
